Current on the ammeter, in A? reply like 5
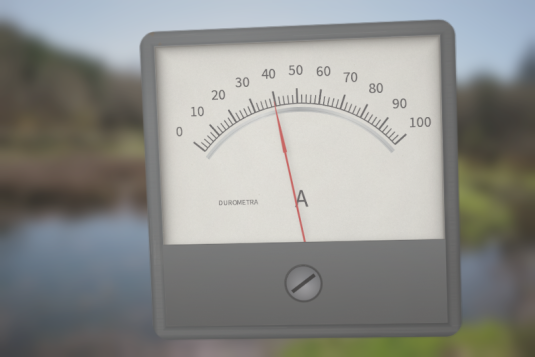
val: 40
